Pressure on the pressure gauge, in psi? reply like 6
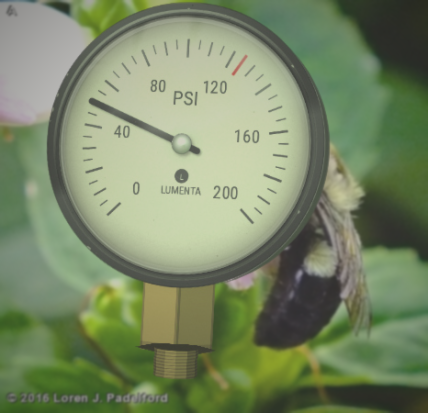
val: 50
